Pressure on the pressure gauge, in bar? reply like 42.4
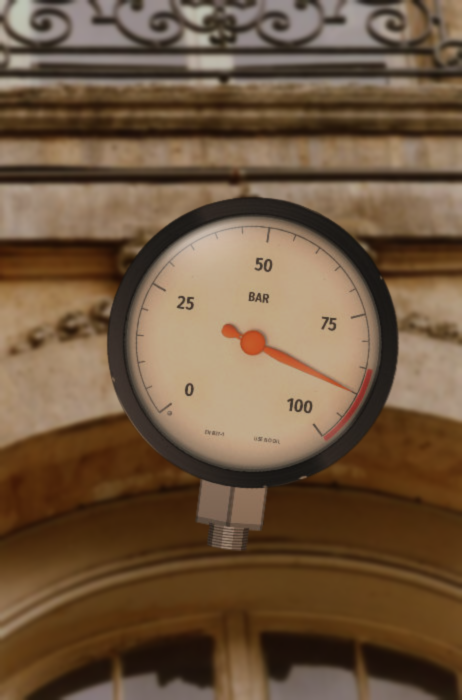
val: 90
